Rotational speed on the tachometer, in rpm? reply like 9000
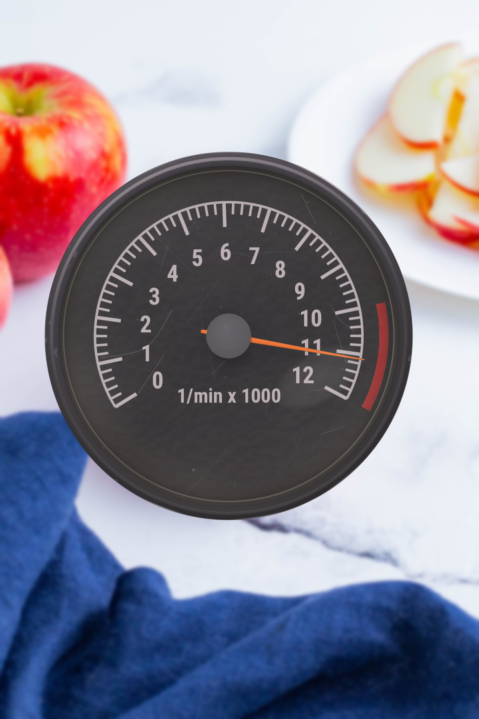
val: 11100
